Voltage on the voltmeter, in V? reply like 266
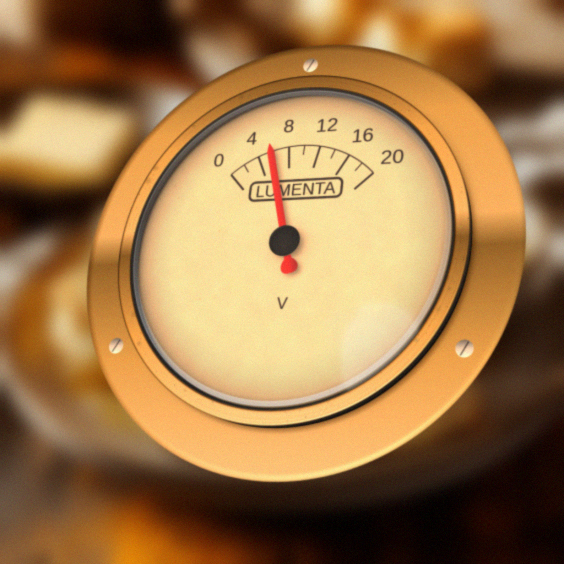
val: 6
